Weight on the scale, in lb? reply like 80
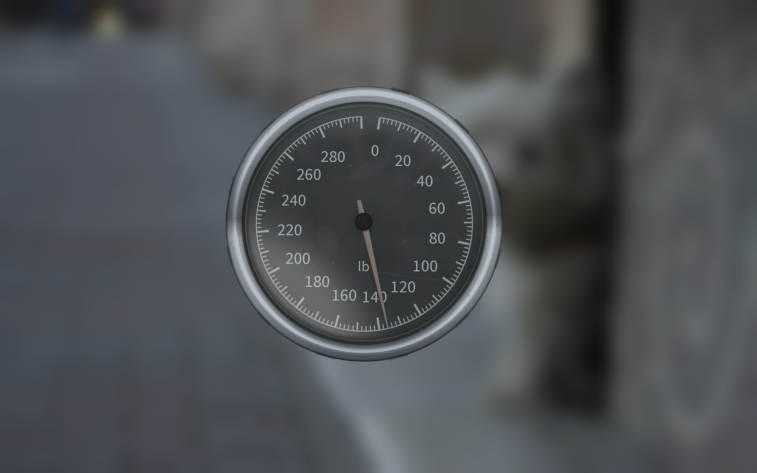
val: 136
